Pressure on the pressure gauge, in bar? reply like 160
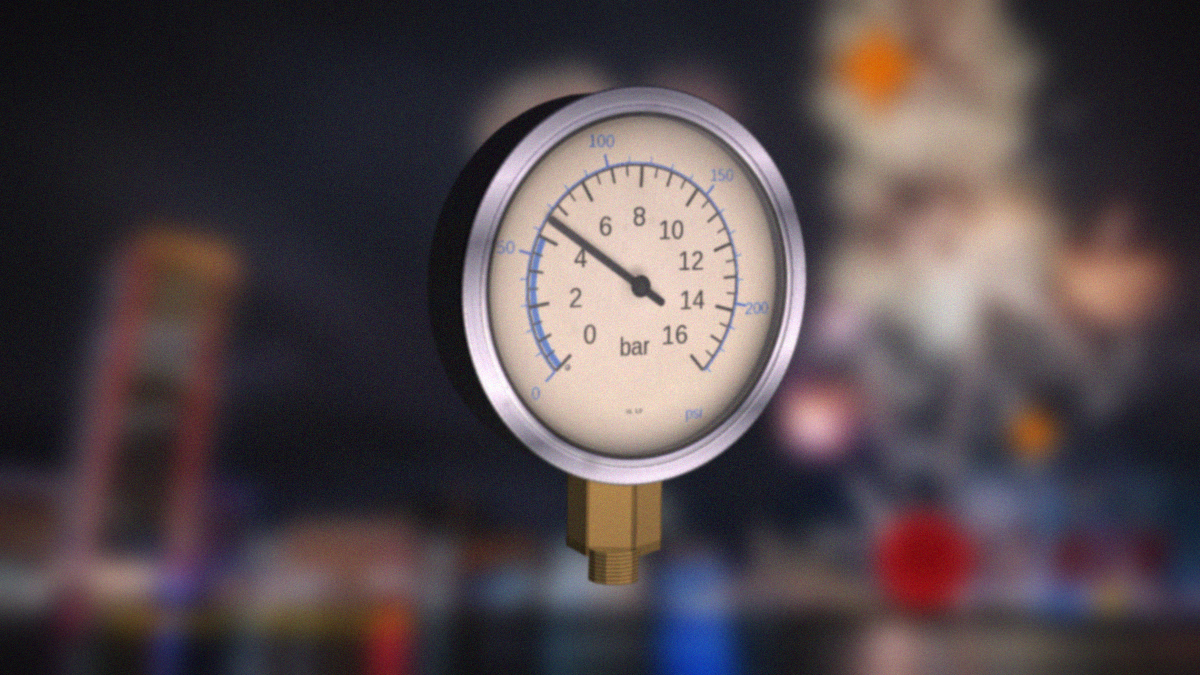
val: 4.5
